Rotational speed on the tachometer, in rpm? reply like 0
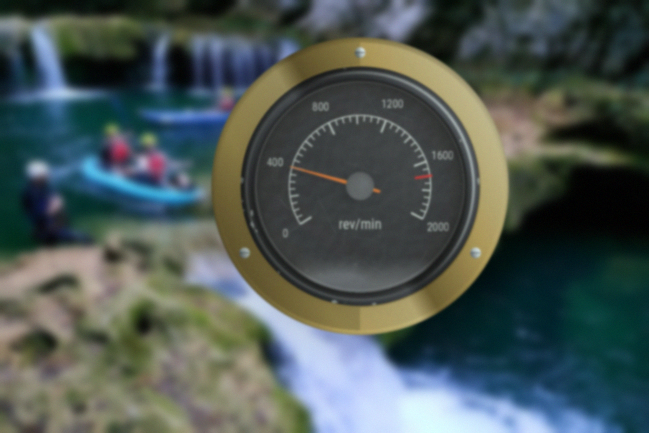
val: 400
